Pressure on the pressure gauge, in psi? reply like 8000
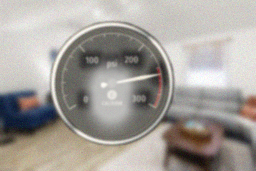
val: 250
